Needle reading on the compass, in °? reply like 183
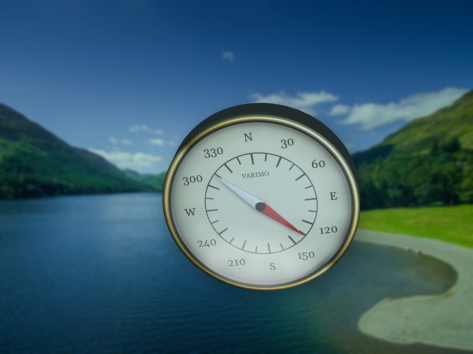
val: 135
